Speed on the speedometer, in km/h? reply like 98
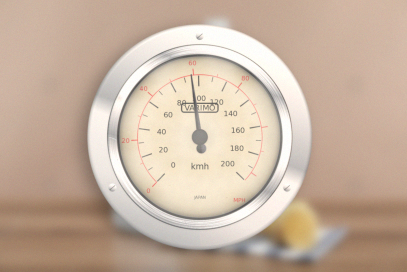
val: 95
